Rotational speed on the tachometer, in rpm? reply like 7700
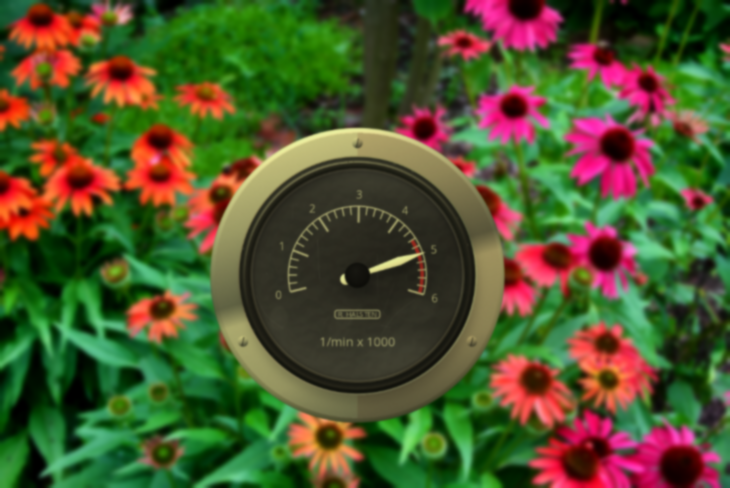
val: 5000
